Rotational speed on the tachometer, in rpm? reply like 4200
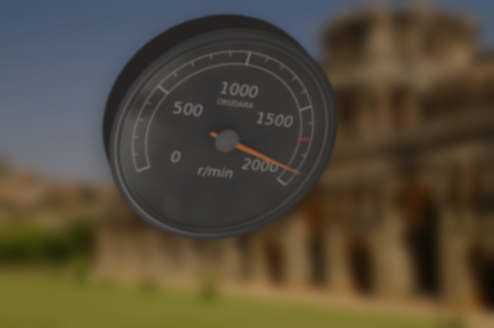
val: 1900
